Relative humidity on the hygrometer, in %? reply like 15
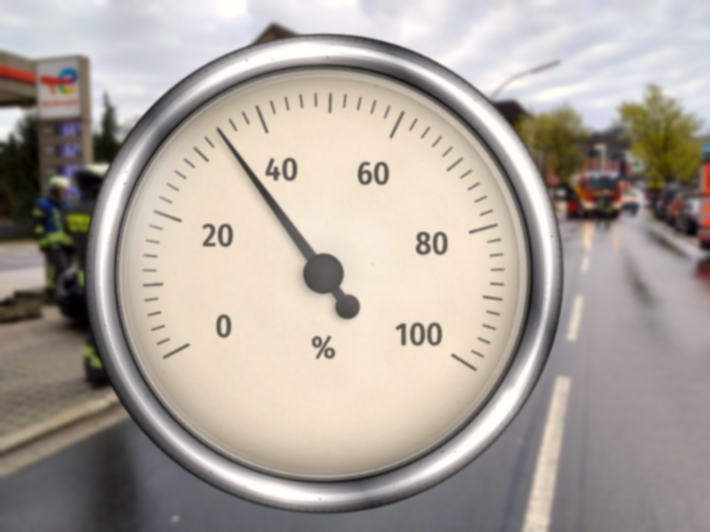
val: 34
